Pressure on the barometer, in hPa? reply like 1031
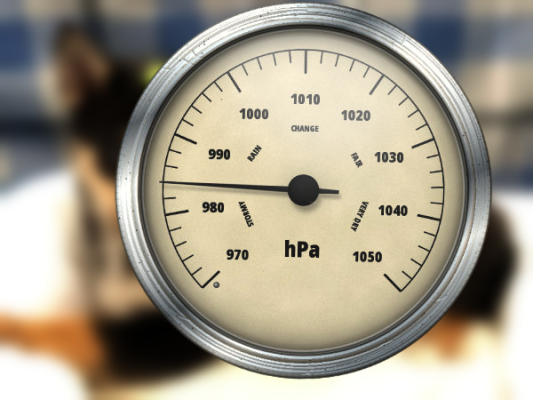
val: 984
